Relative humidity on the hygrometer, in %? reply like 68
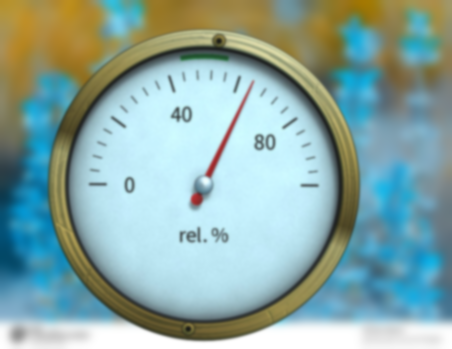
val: 64
